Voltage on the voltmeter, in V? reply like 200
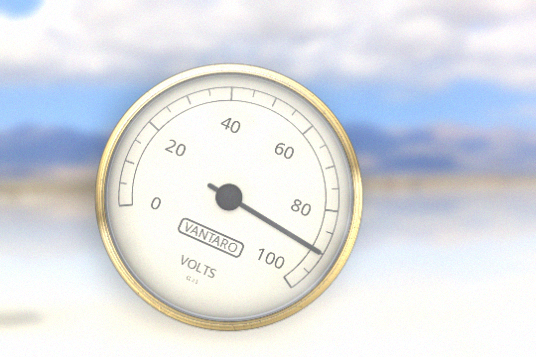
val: 90
